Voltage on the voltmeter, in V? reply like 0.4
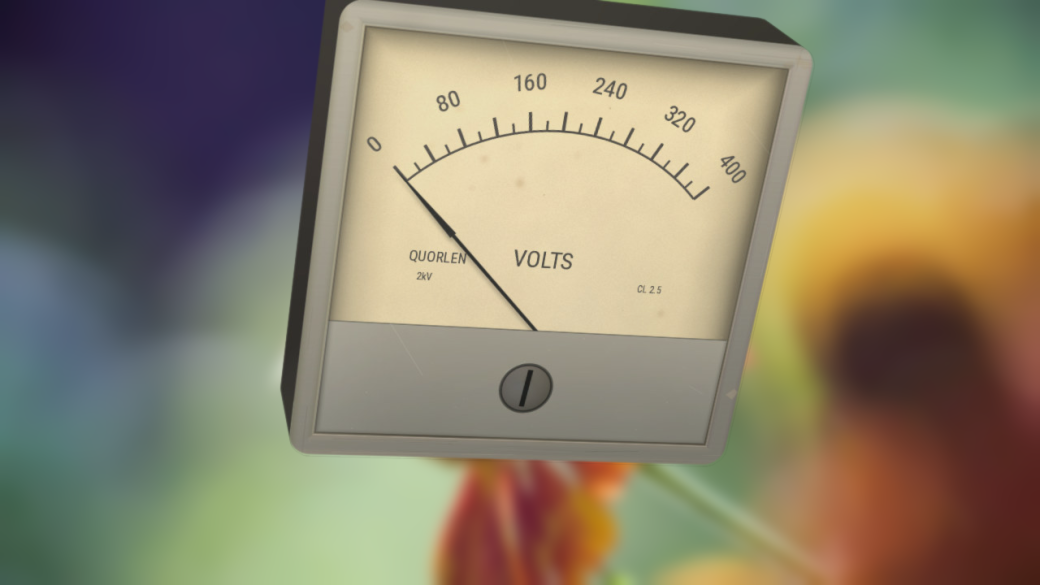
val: 0
